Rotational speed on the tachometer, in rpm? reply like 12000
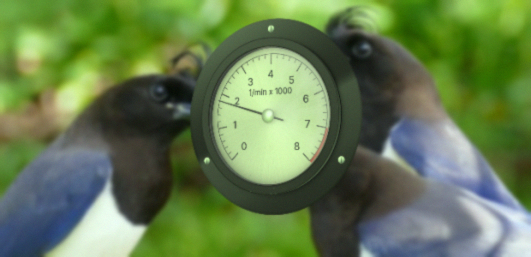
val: 1800
